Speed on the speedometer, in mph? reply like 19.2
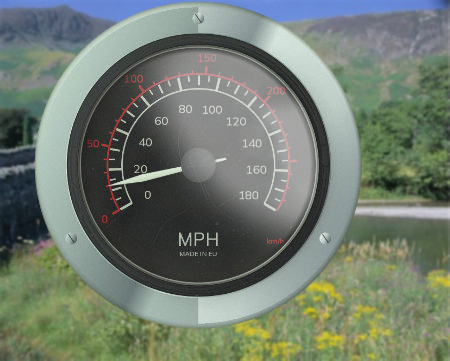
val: 12.5
